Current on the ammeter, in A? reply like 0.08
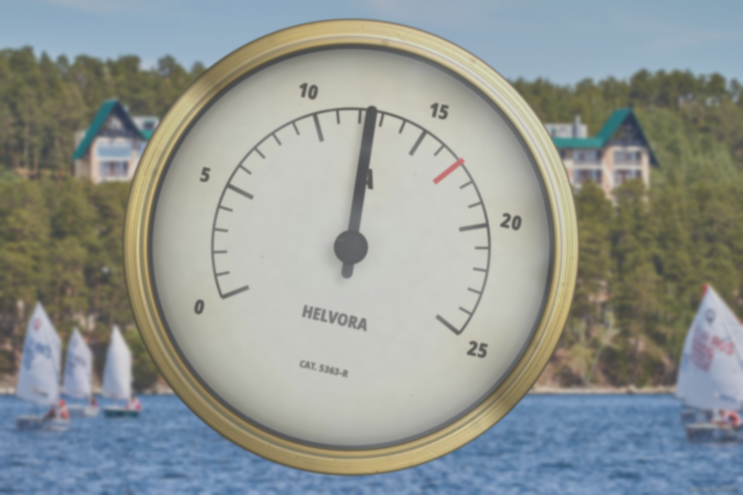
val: 12.5
